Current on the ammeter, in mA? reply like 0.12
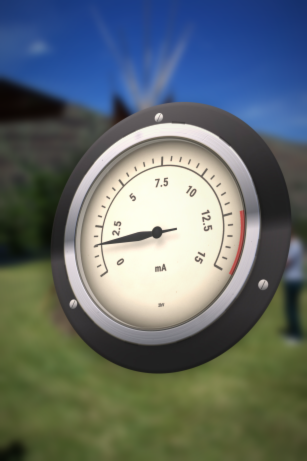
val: 1.5
